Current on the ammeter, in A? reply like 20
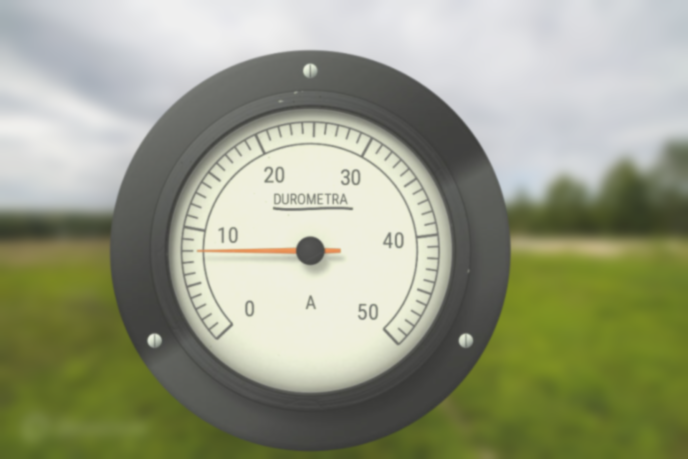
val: 8
